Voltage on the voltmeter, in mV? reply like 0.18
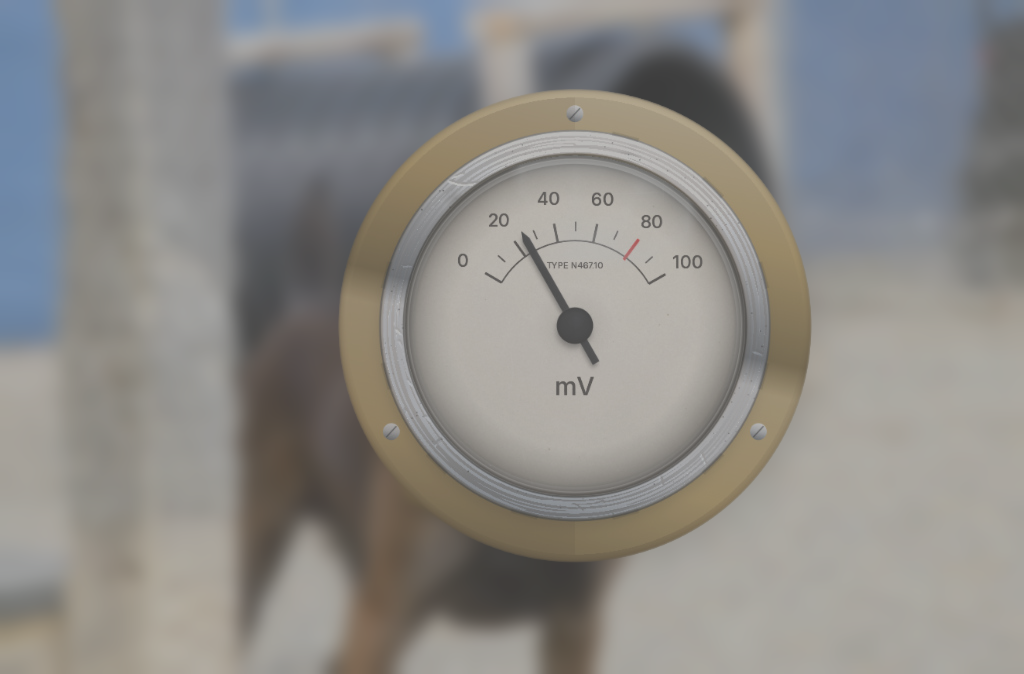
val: 25
